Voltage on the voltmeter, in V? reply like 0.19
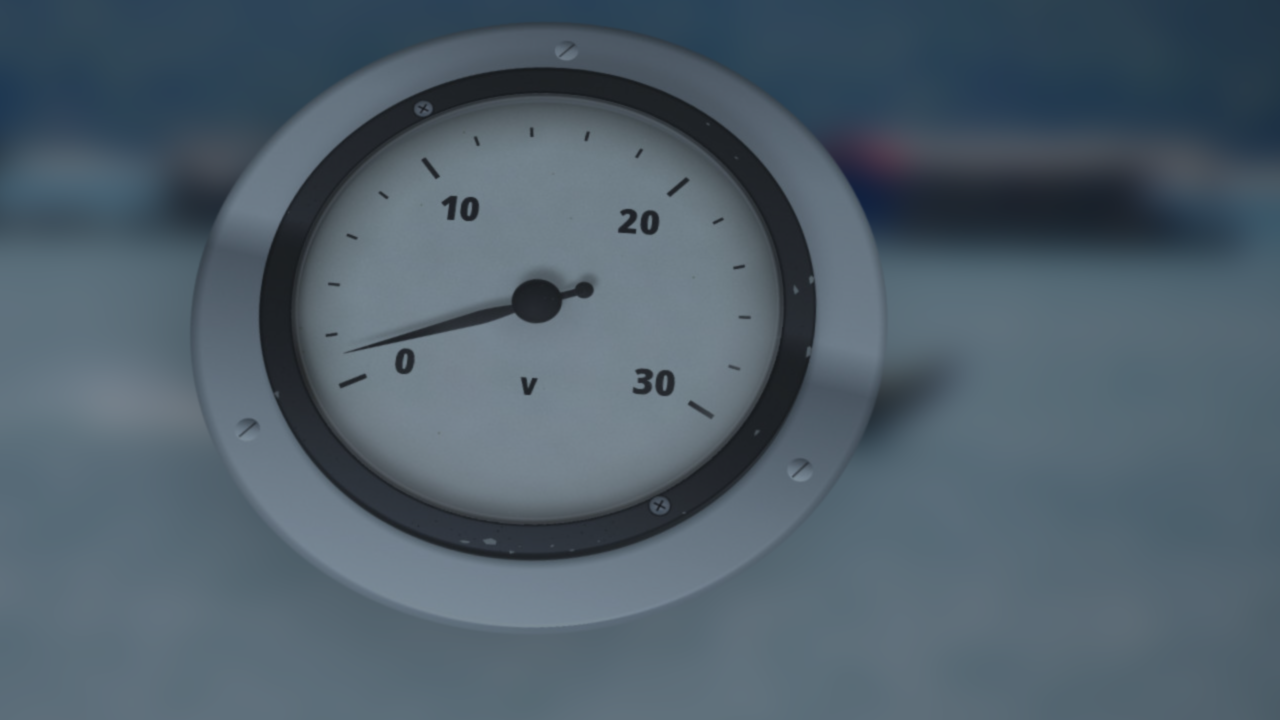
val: 1
